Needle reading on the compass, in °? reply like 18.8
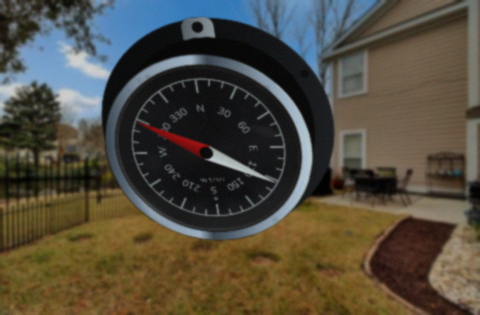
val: 300
